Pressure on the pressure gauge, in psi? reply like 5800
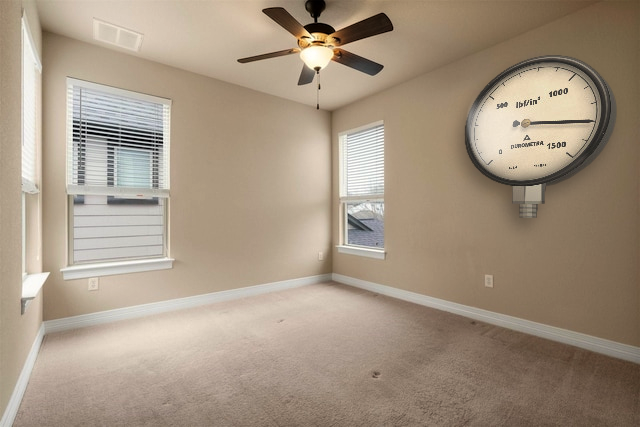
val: 1300
